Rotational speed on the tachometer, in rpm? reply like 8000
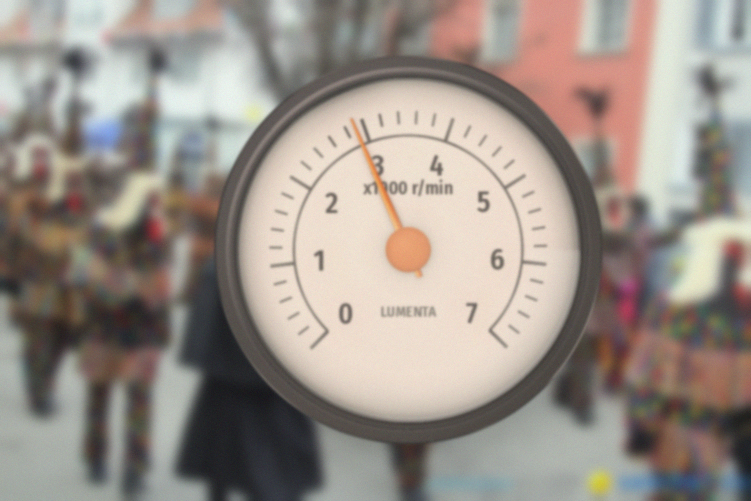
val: 2900
